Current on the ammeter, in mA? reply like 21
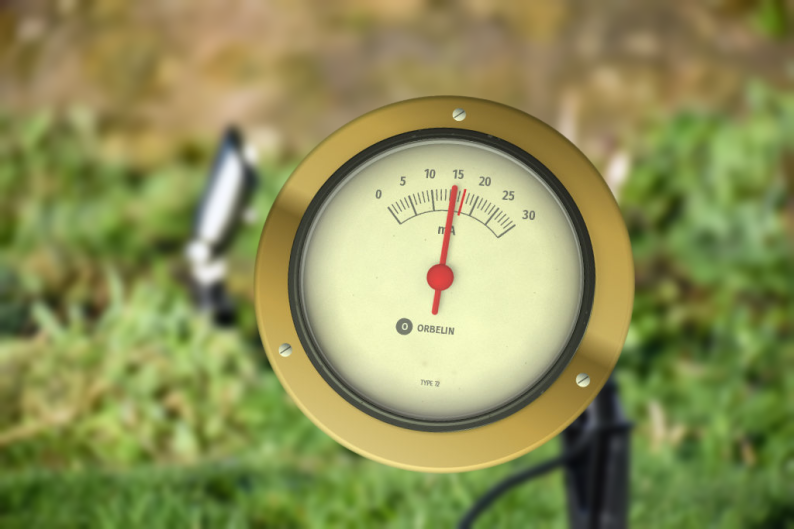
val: 15
